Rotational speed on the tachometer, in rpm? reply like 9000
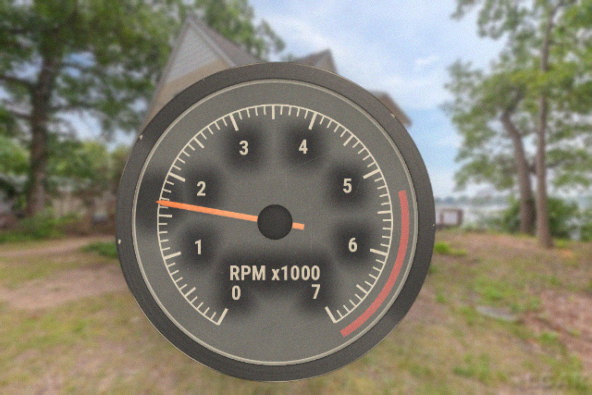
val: 1650
